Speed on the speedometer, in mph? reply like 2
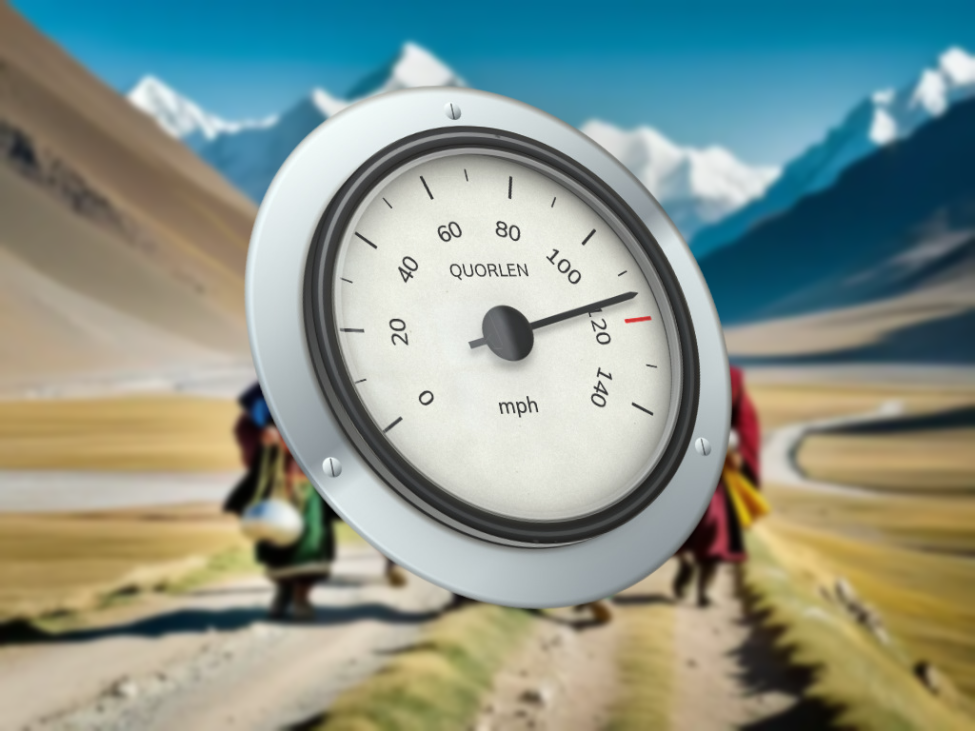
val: 115
